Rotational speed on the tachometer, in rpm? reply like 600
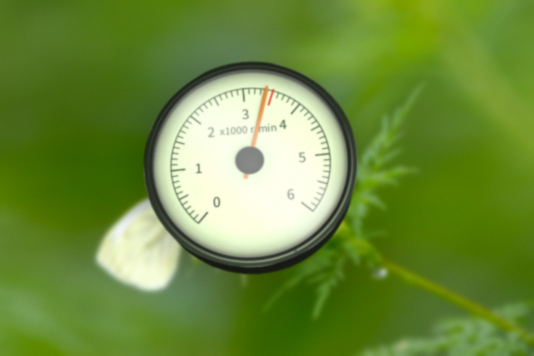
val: 3400
